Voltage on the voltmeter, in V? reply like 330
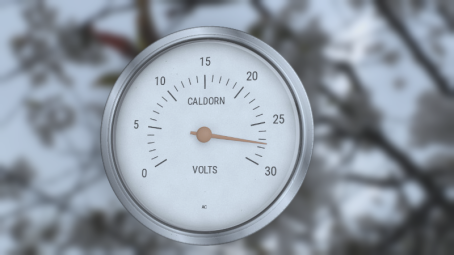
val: 27.5
